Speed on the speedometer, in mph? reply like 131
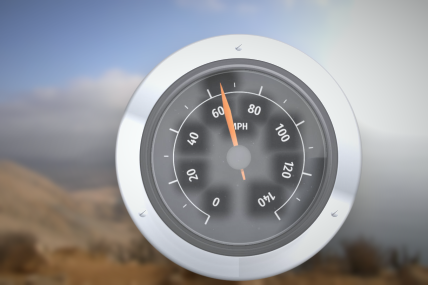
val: 65
